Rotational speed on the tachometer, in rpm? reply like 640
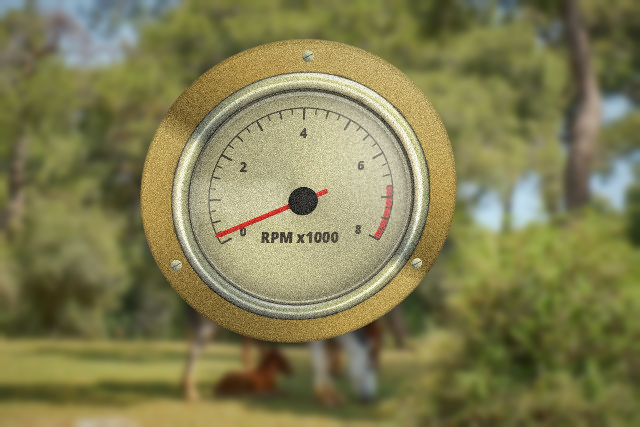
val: 250
